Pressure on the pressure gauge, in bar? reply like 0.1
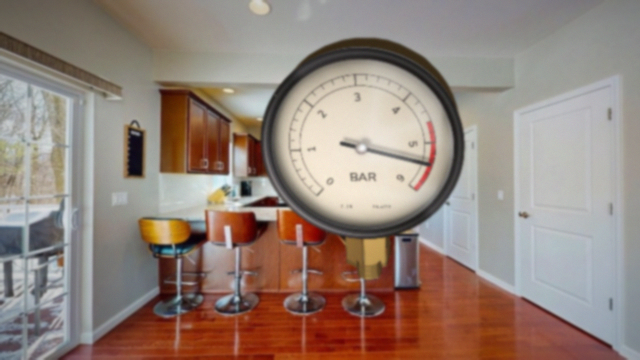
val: 5.4
